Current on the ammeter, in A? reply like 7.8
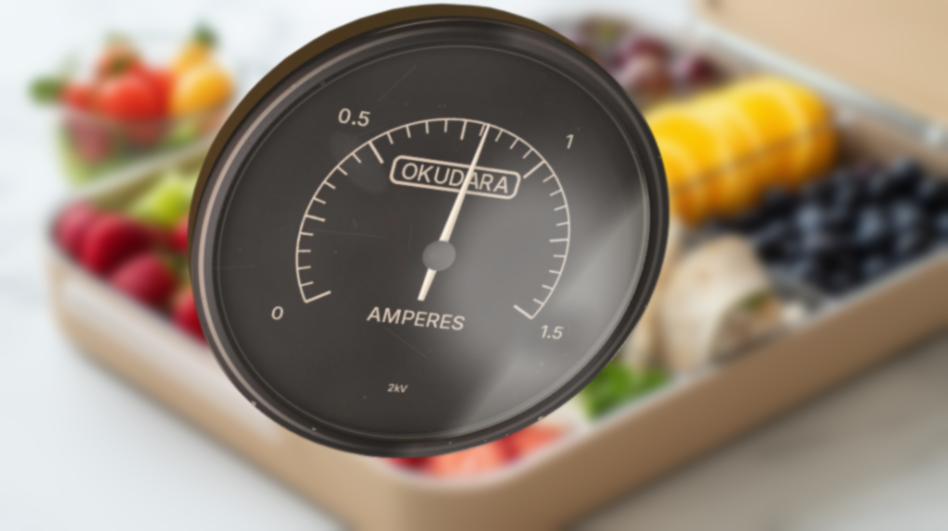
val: 0.8
